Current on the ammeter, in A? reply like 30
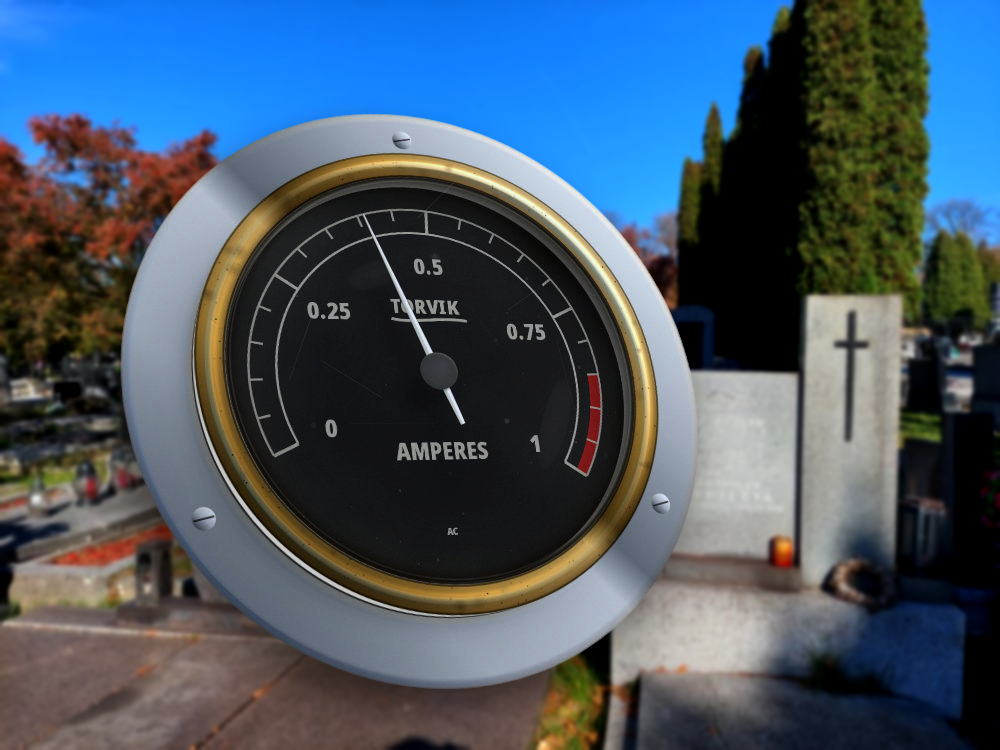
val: 0.4
